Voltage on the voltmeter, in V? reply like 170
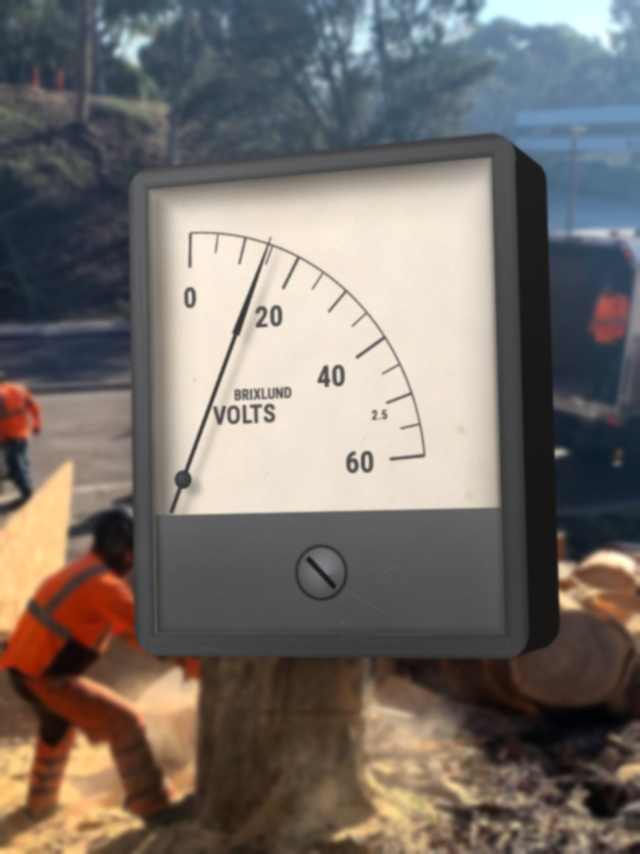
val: 15
